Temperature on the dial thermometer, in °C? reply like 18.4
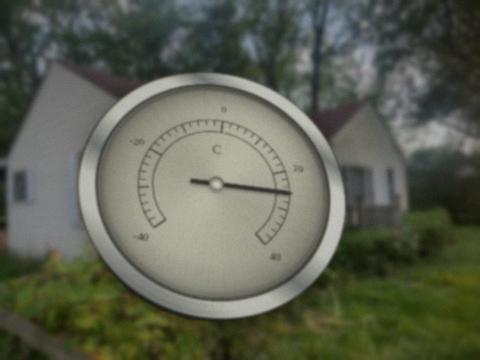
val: 26
